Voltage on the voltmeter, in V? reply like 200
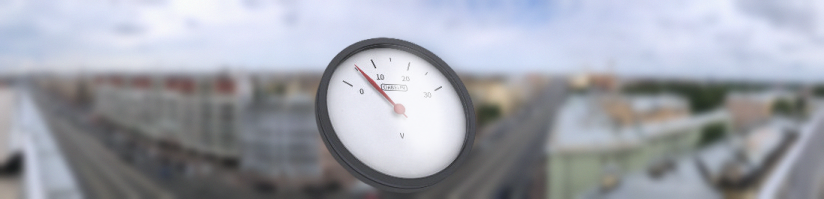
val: 5
